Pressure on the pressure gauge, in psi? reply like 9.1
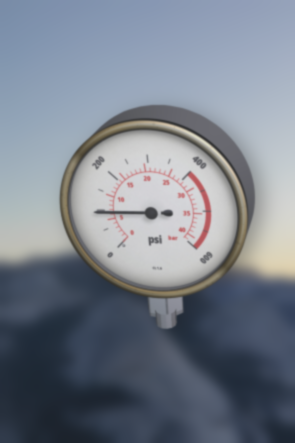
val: 100
